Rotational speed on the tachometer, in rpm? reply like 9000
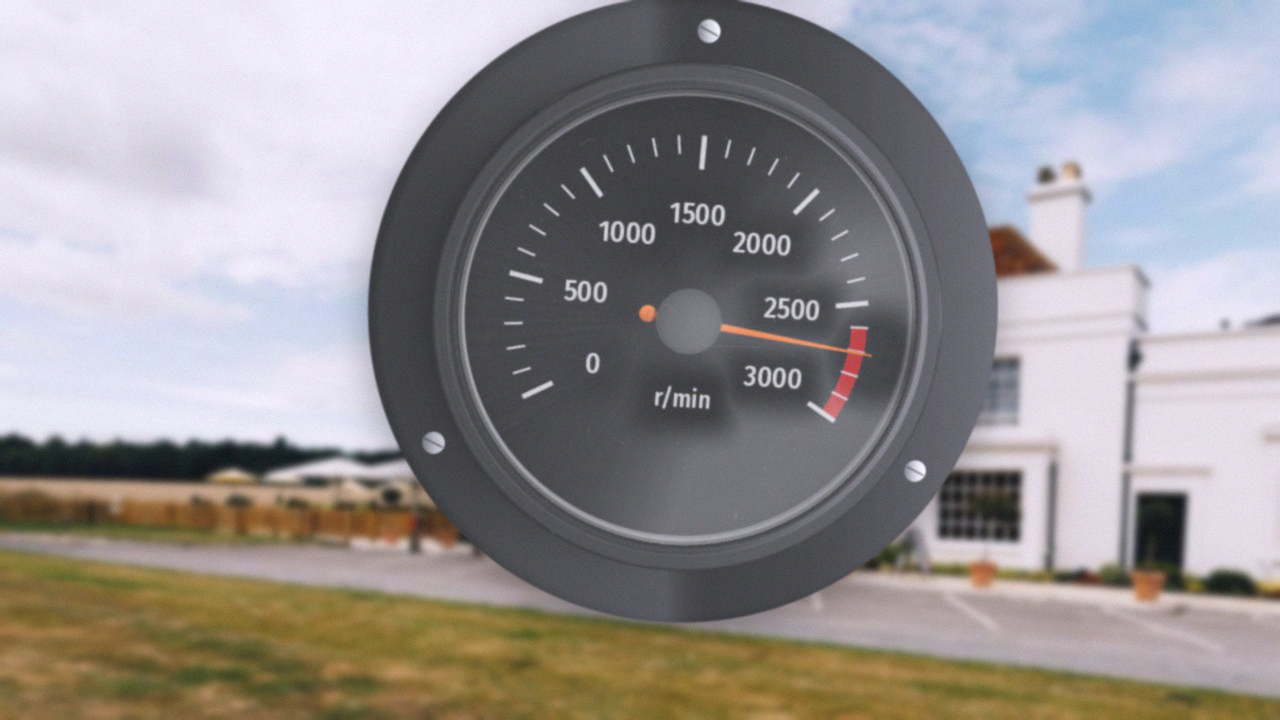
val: 2700
